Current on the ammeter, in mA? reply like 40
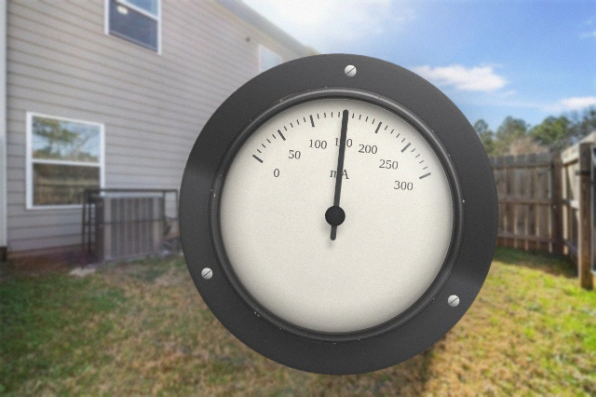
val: 150
